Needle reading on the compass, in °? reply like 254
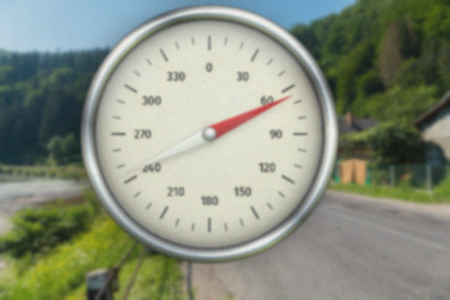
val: 65
